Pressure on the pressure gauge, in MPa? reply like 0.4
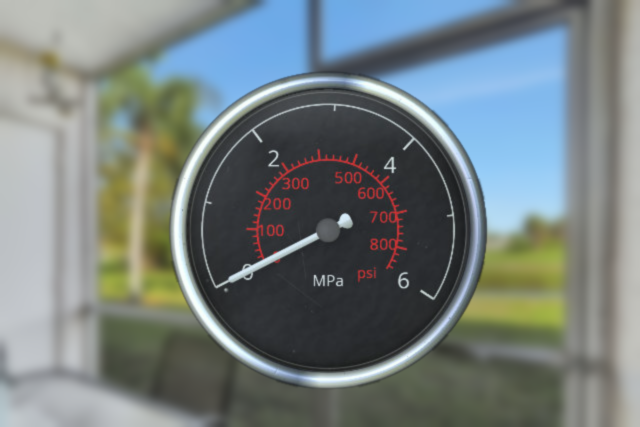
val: 0
